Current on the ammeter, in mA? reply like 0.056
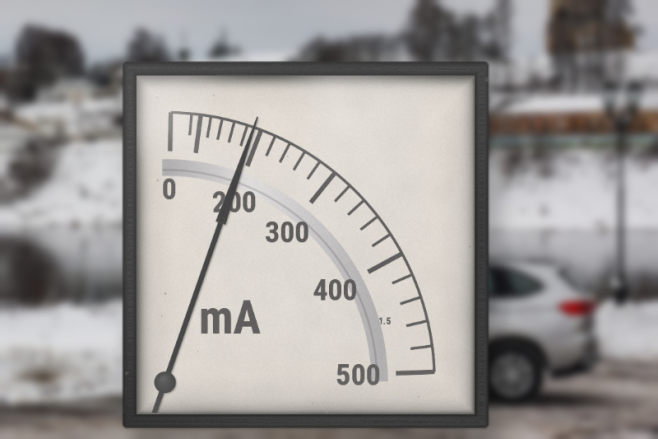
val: 190
